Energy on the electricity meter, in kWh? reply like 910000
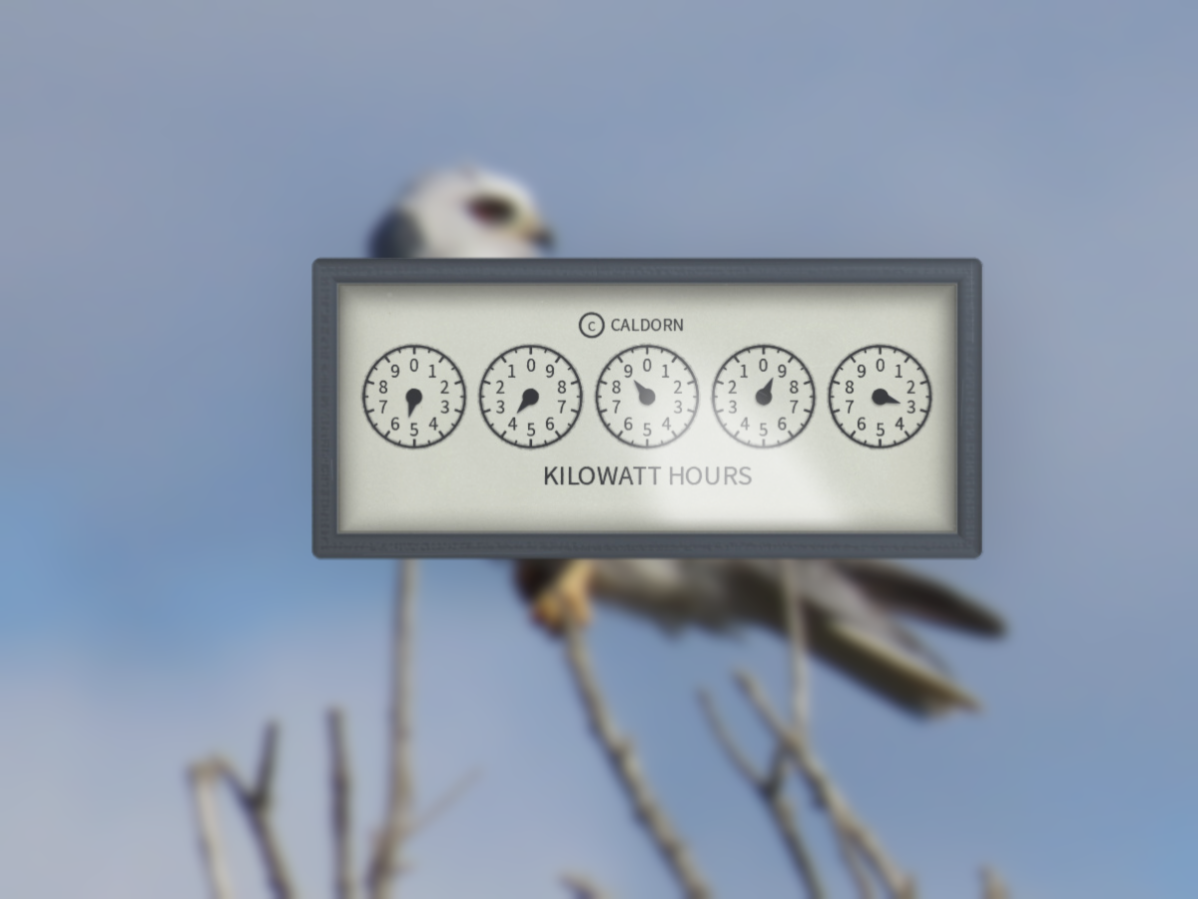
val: 53893
